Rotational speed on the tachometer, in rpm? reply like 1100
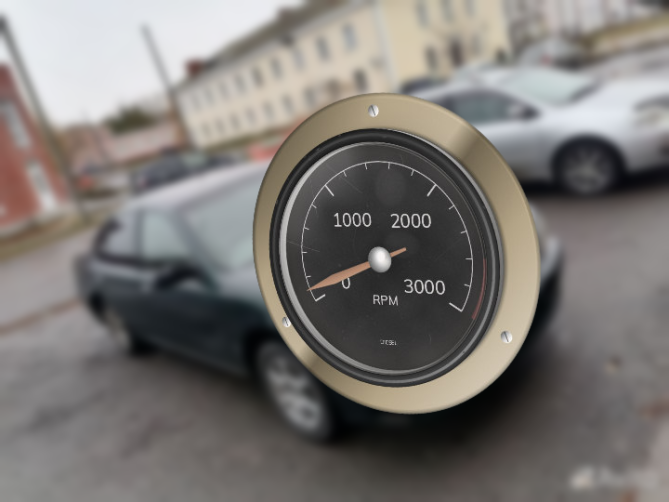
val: 100
